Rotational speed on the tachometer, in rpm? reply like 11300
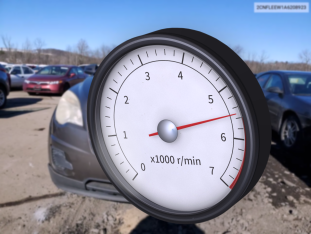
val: 5500
